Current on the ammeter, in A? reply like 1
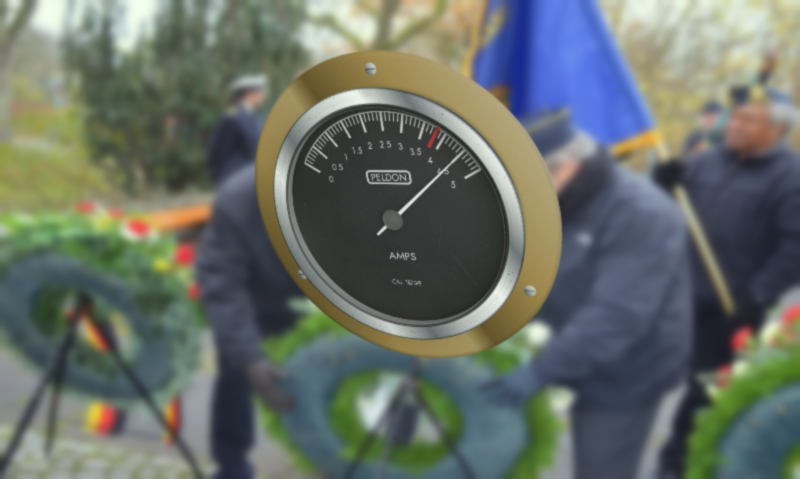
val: 4.5
